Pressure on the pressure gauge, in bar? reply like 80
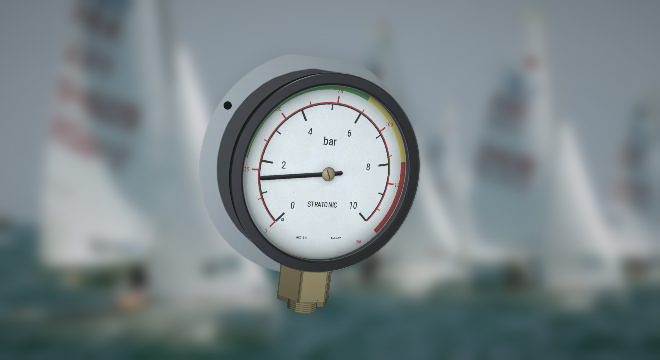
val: 1.5
